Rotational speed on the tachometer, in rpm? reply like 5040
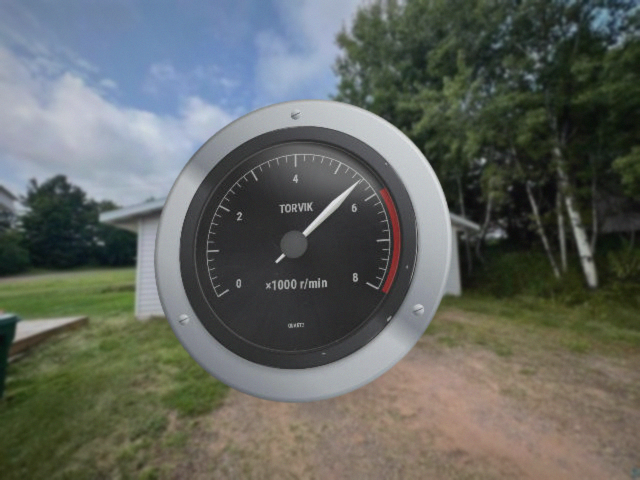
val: 5600
